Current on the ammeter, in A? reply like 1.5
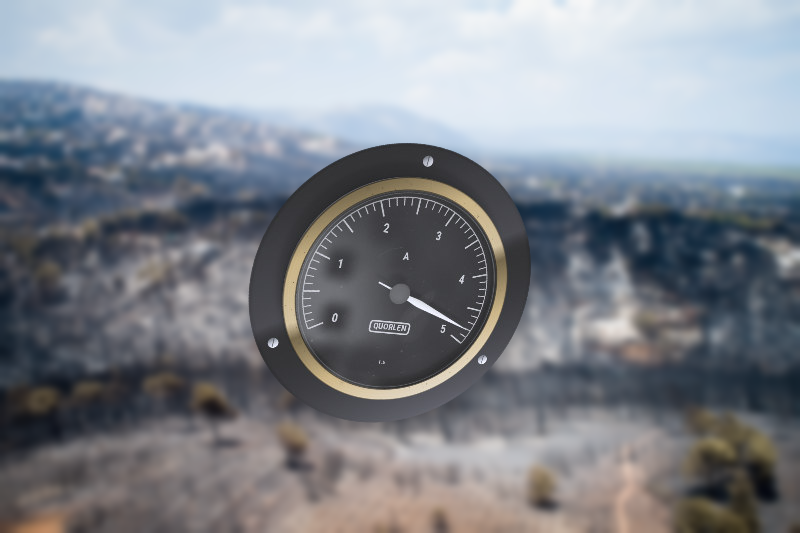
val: 4.8
